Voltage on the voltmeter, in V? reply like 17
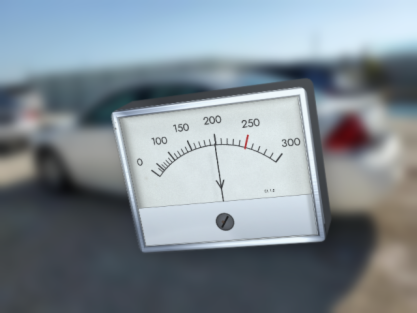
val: 200
